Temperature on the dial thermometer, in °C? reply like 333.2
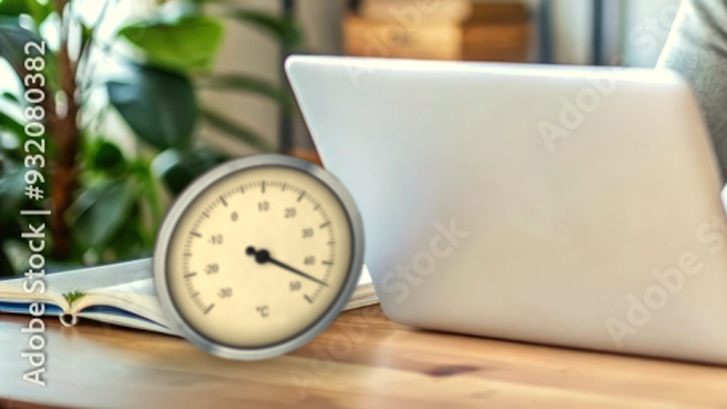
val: 45
